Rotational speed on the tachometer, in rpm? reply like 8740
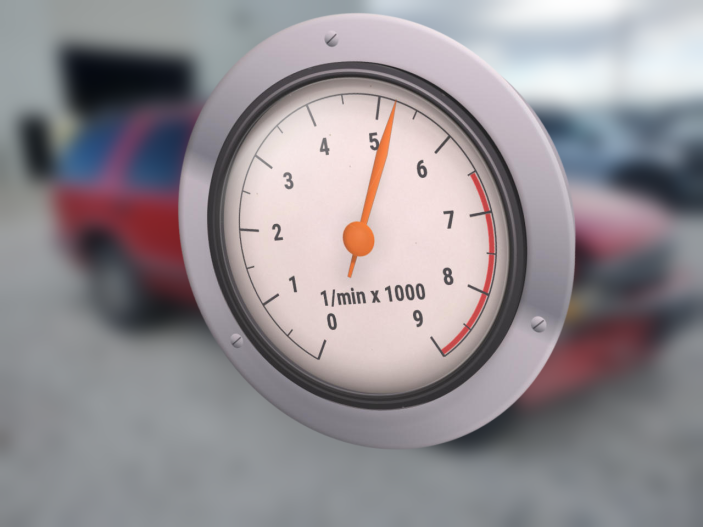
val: 5250
